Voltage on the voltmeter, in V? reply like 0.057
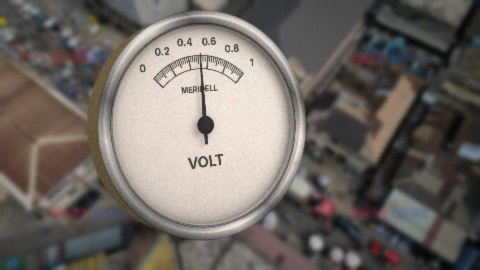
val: 0.5
